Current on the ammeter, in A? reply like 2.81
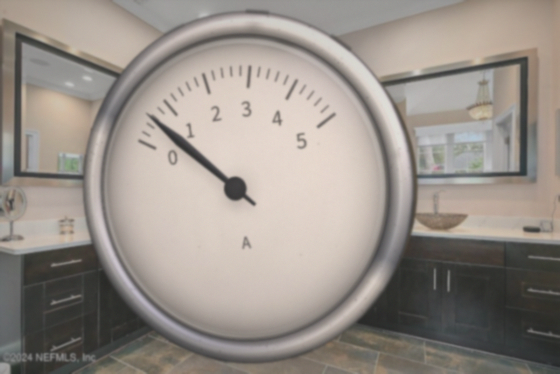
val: 0.6
